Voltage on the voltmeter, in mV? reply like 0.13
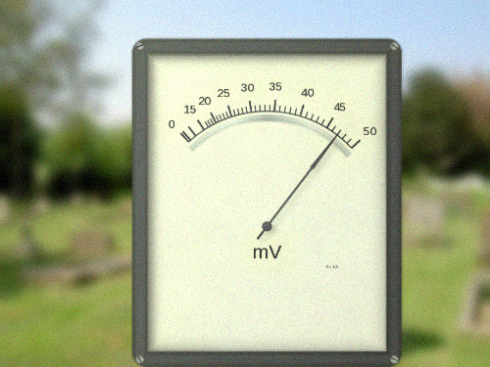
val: 47
